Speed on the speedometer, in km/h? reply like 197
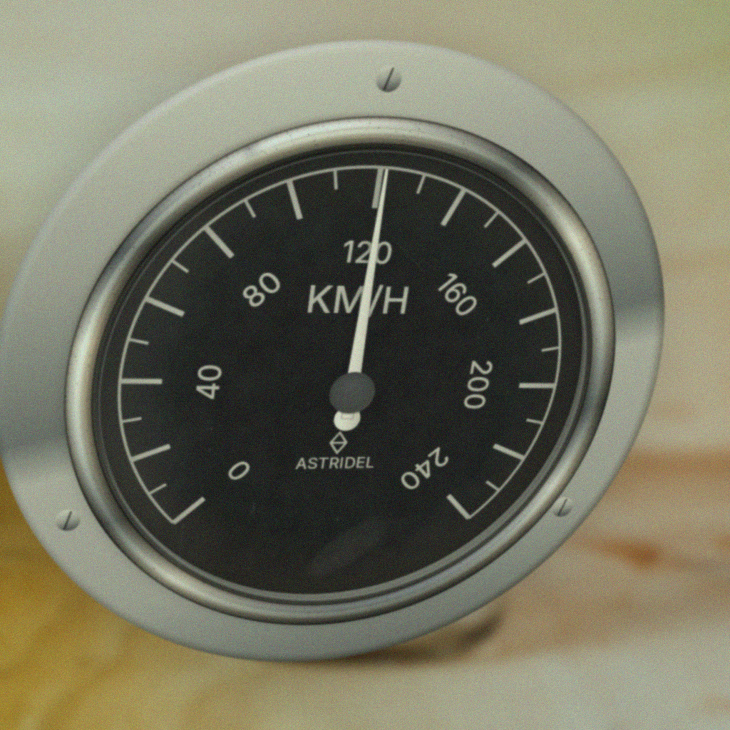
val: 120
